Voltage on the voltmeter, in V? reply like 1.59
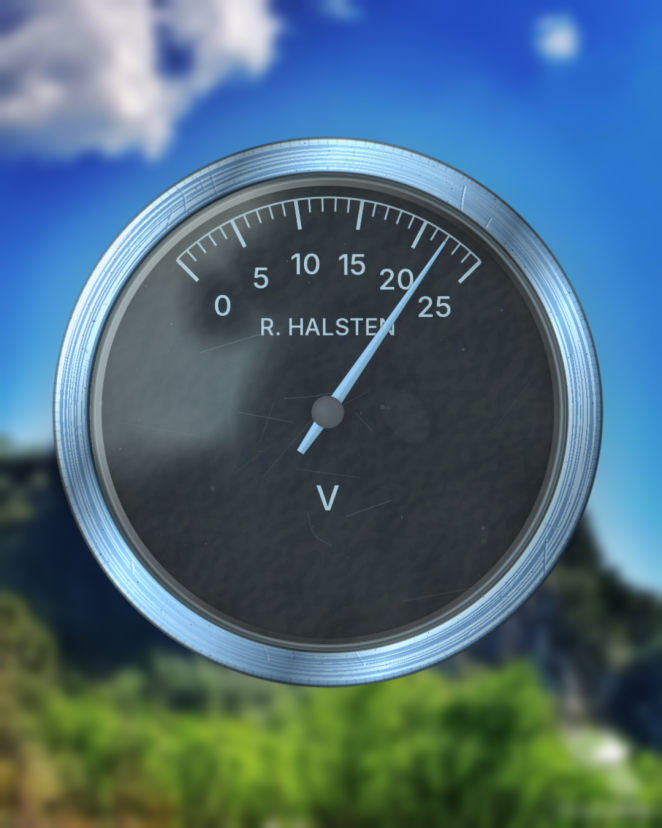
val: 22
